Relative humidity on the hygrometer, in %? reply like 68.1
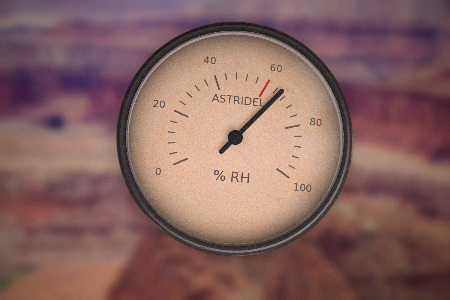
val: 66
